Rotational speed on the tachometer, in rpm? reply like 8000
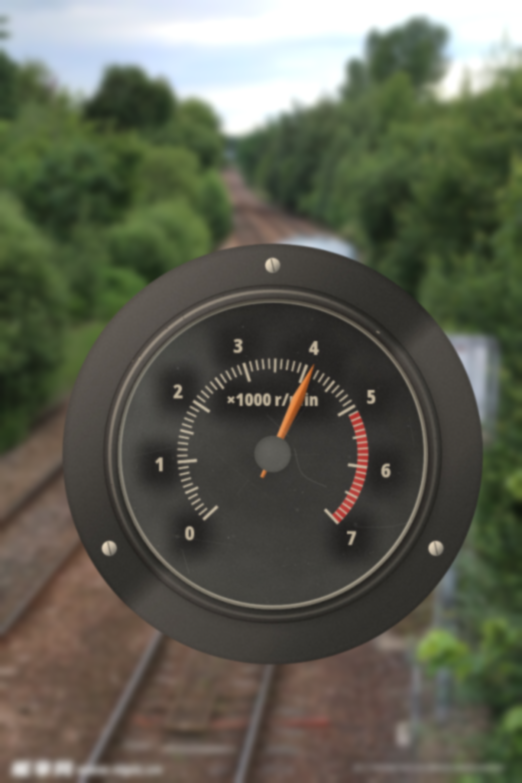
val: 4100
